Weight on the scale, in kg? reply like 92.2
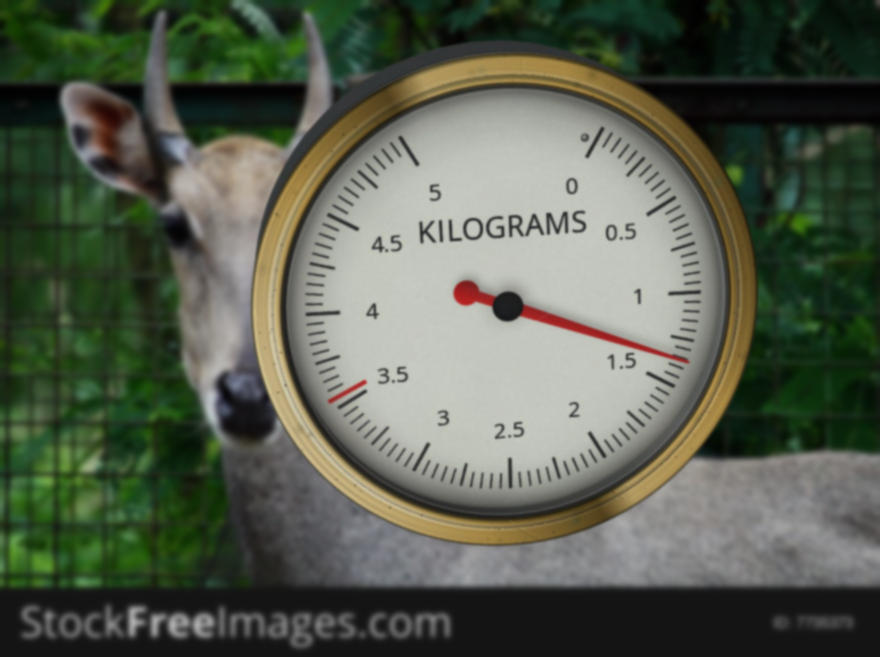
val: 1.35
